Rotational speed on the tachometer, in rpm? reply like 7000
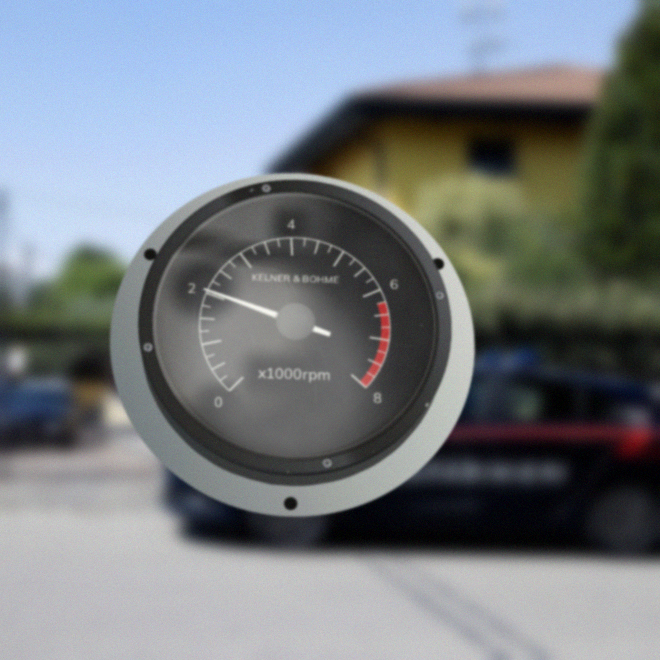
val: 2000
